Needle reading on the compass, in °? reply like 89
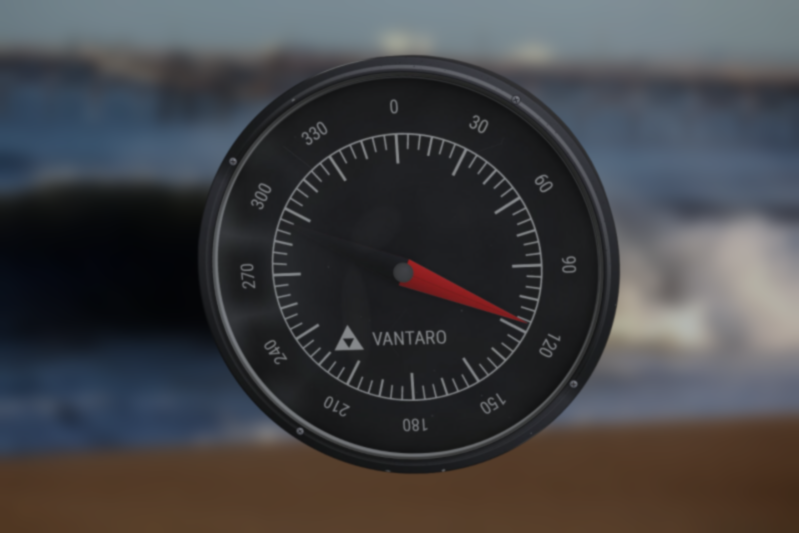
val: 115
